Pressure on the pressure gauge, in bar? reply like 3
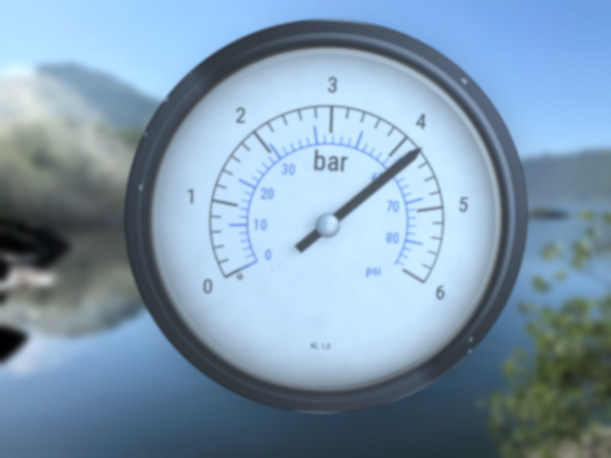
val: 4.2
